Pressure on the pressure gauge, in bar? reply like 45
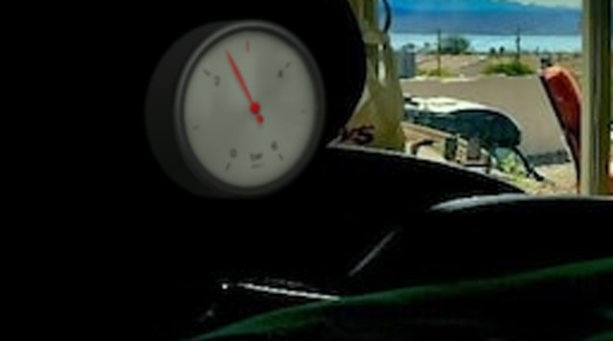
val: 2.5
